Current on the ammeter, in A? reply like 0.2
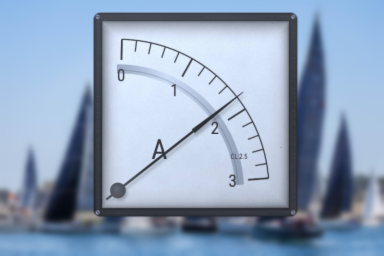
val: 1.8
